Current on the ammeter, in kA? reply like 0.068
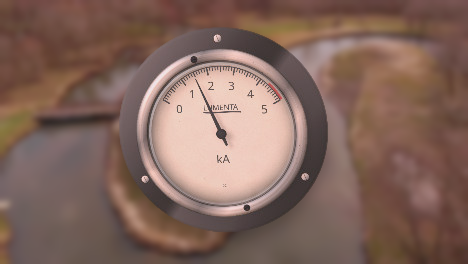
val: 1.5
